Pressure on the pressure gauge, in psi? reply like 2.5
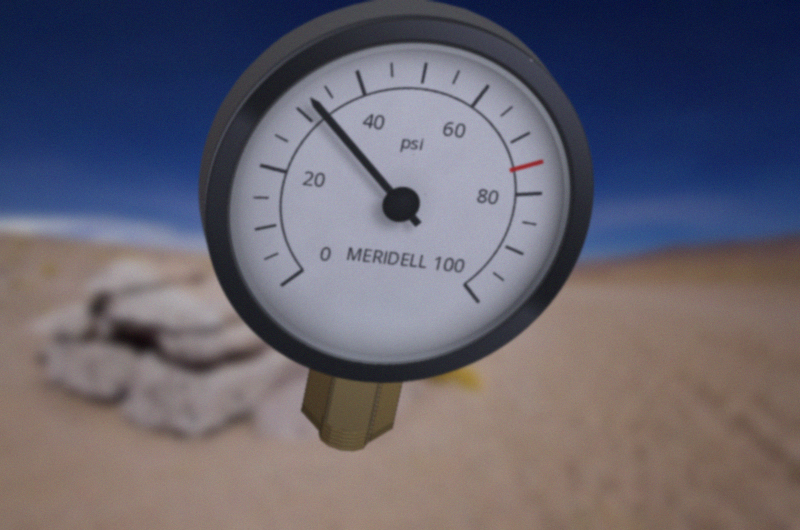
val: 32.5
